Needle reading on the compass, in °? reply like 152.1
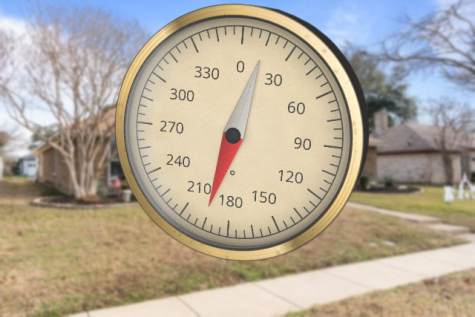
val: 195
